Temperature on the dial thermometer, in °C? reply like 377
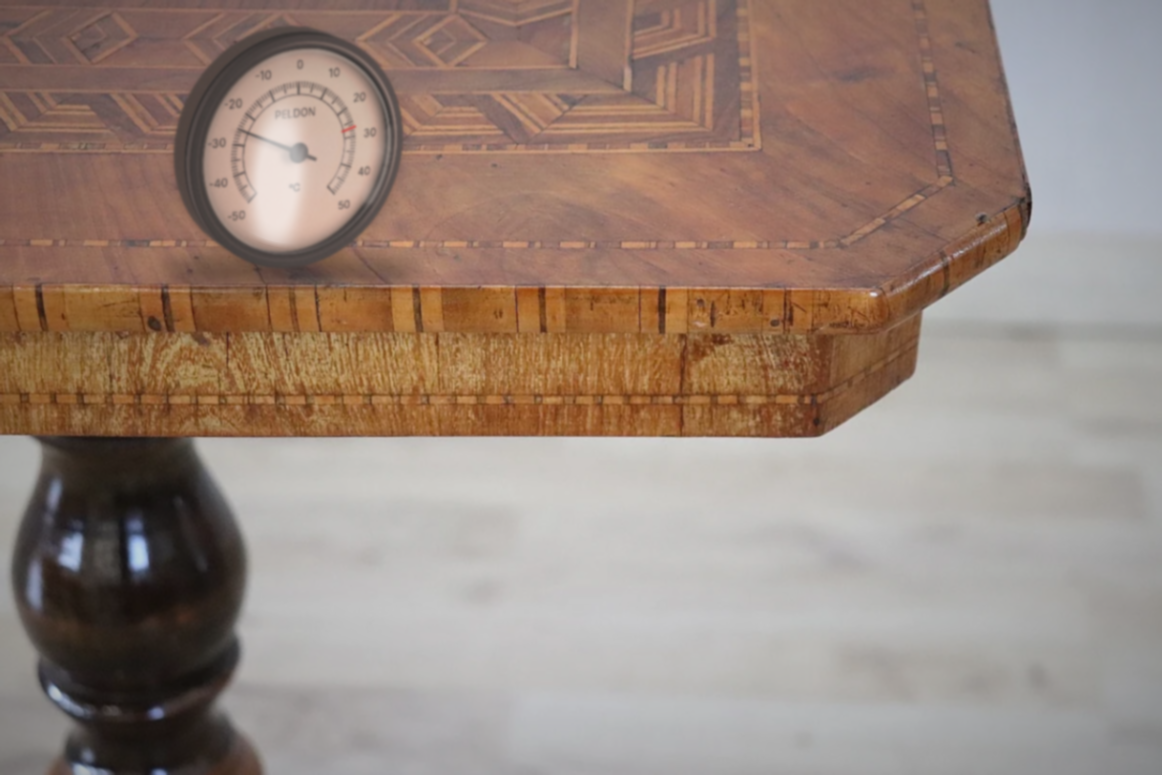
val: -25
